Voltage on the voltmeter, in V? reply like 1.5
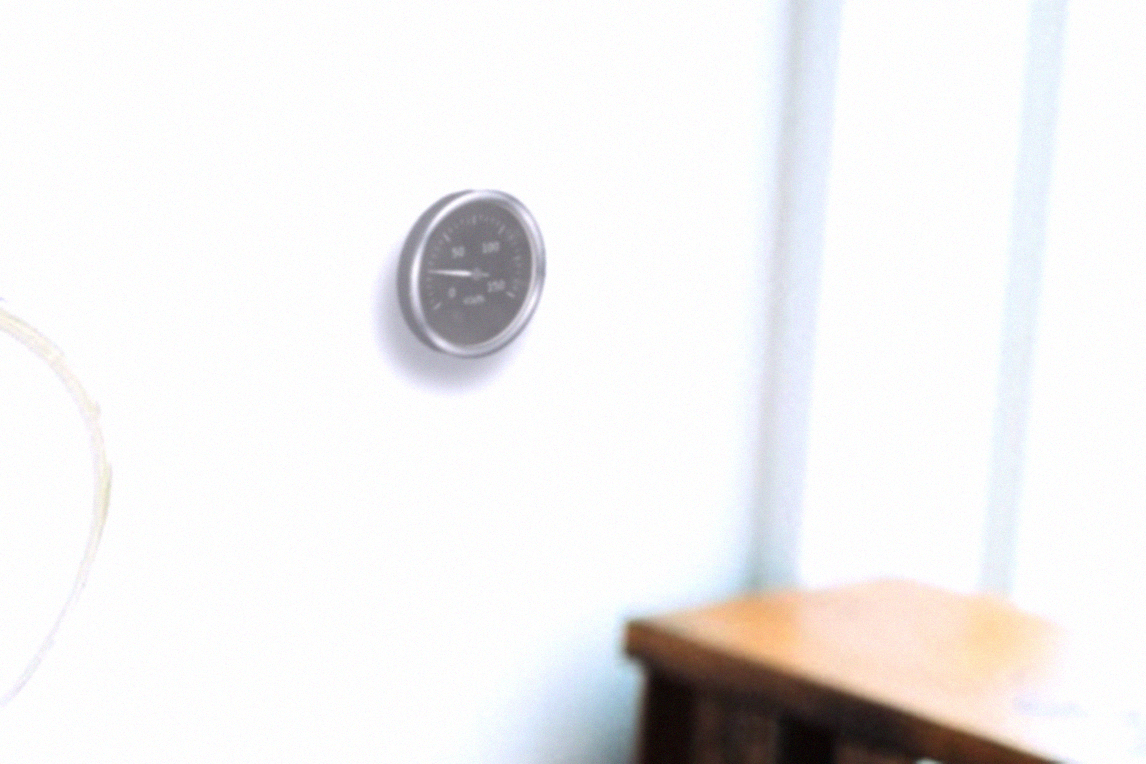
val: 25
